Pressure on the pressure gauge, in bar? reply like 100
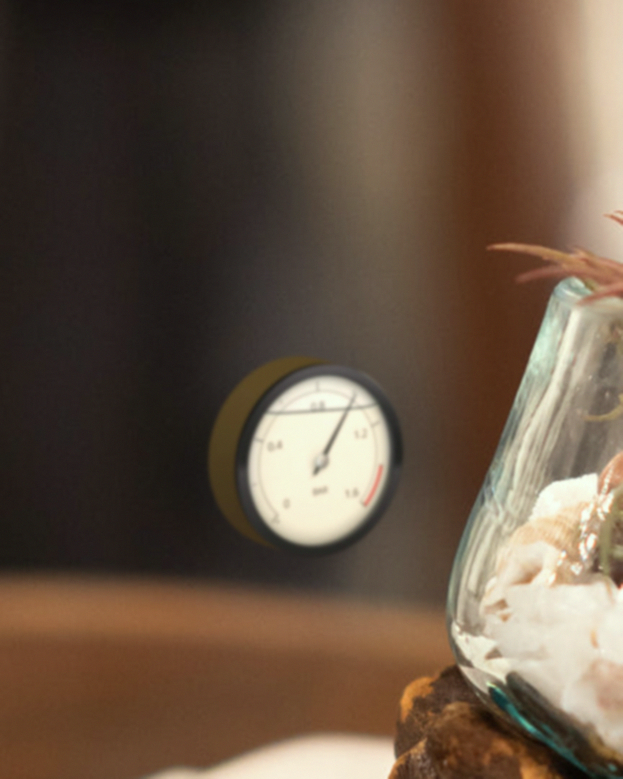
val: 1
